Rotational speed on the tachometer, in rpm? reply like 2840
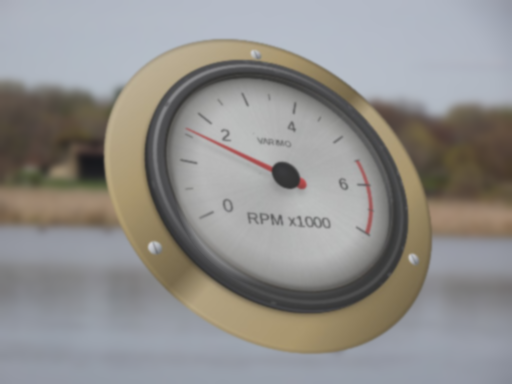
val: 1500
